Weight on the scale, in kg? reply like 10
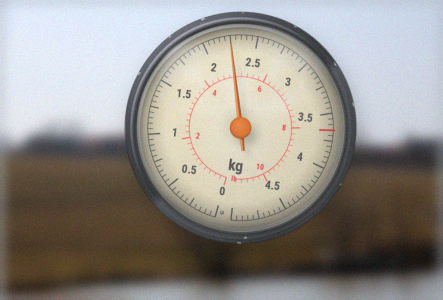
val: 2.25
